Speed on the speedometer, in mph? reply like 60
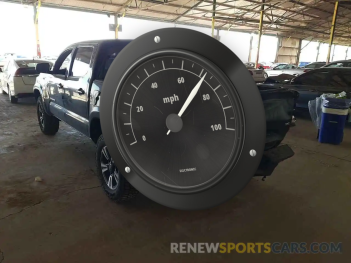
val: 72.5
